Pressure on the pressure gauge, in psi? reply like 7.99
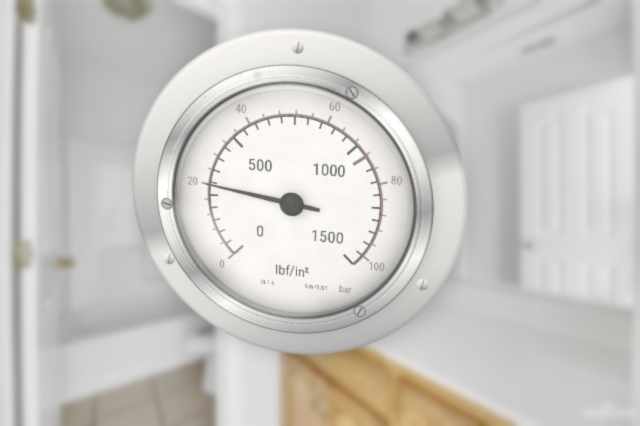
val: 300
